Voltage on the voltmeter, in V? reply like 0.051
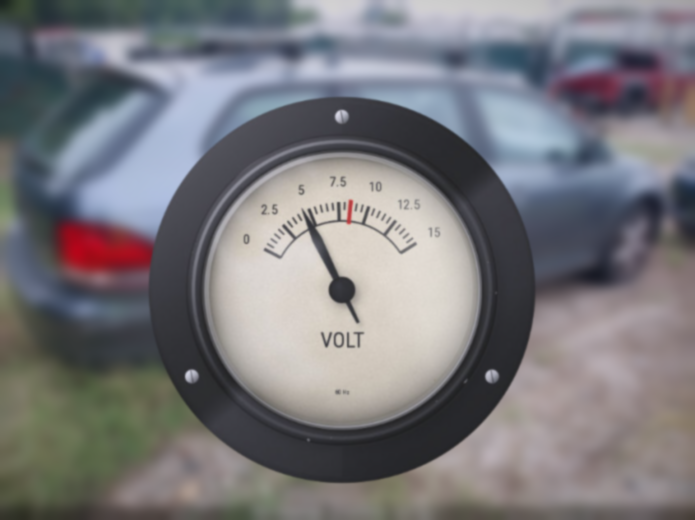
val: 4.5
